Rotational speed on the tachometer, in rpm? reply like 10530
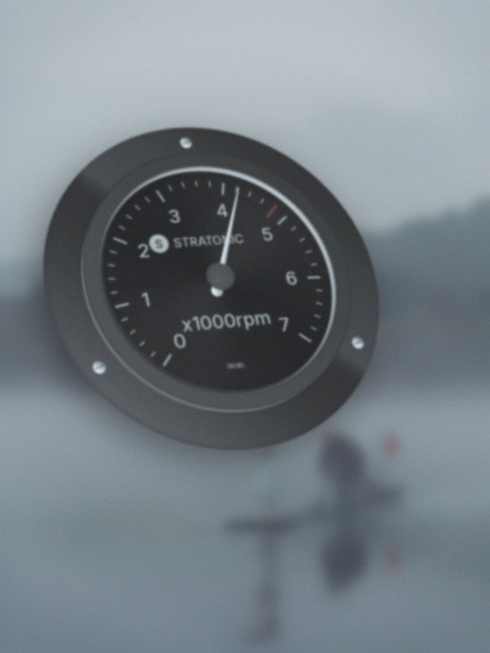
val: 4200
